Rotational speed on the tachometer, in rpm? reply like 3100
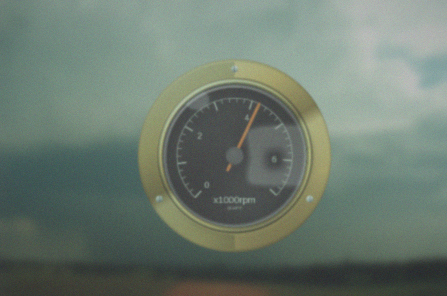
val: 4200
